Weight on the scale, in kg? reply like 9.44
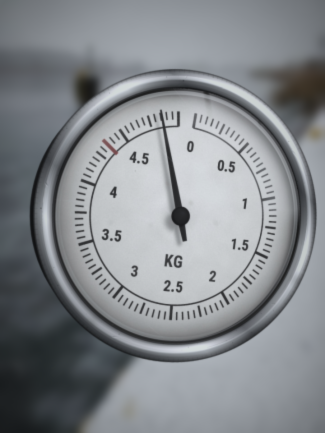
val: 4.85
